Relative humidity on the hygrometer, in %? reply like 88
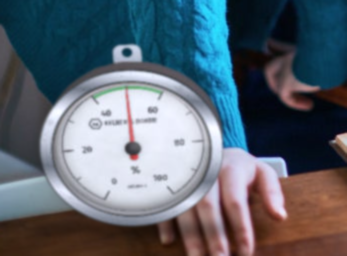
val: 50
